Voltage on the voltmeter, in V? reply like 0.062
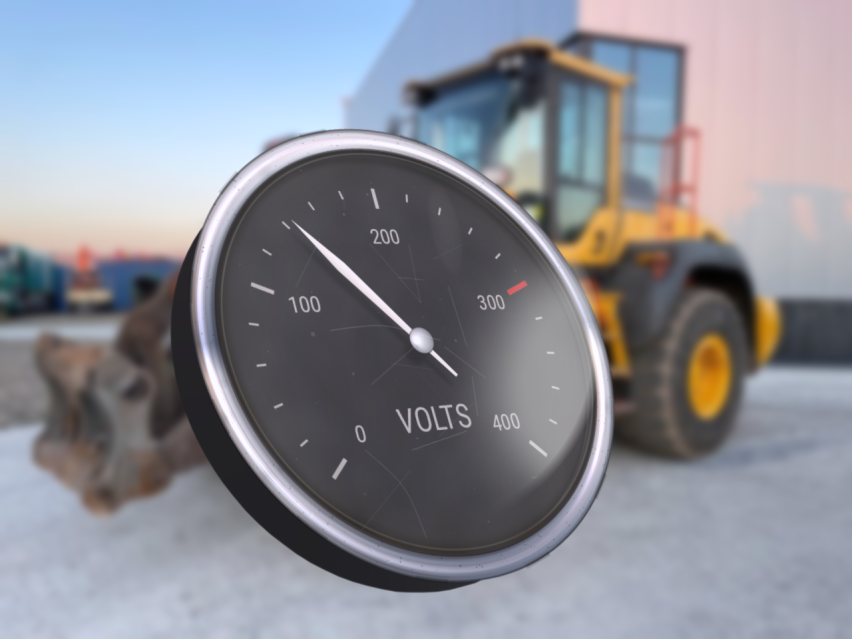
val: 140
